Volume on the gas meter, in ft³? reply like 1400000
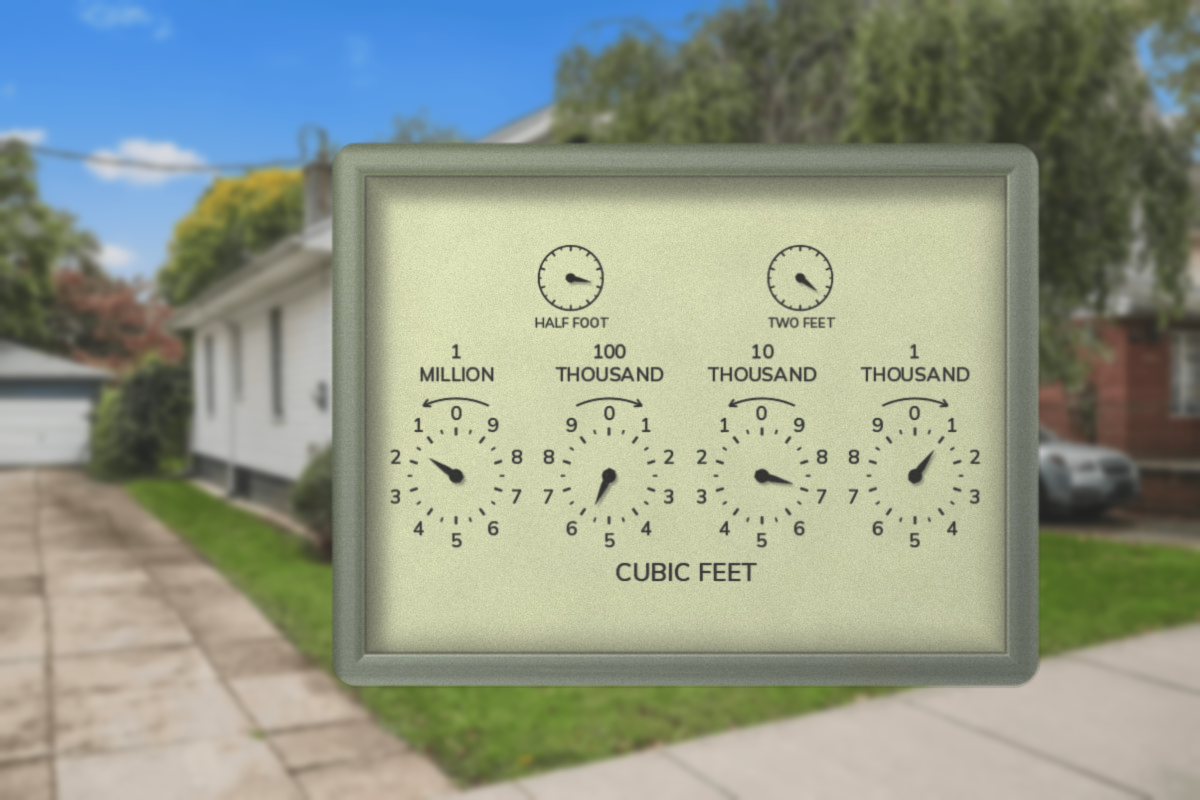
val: 157100
